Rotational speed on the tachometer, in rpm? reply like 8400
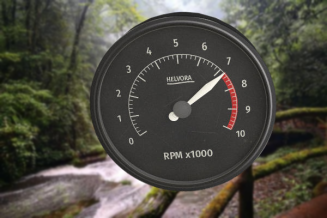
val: 7200
